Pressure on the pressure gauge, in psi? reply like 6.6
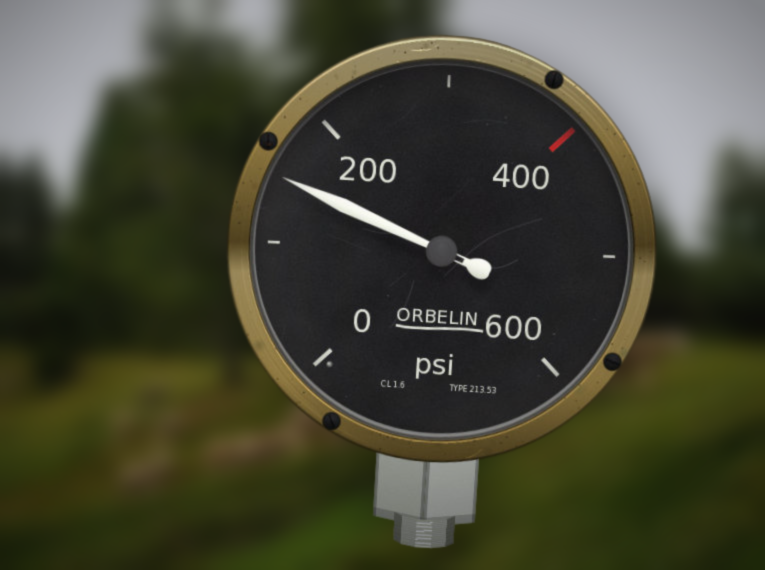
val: 150
